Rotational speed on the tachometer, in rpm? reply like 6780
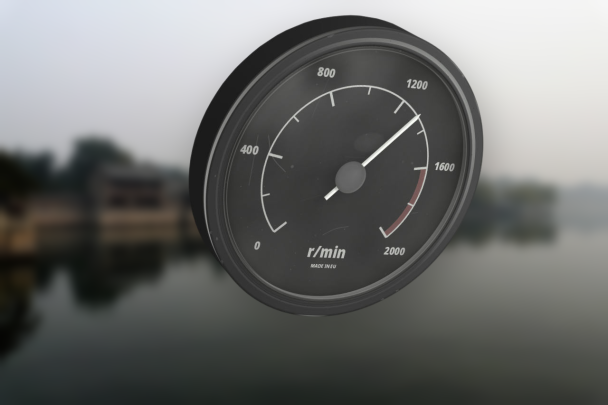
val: 1300
